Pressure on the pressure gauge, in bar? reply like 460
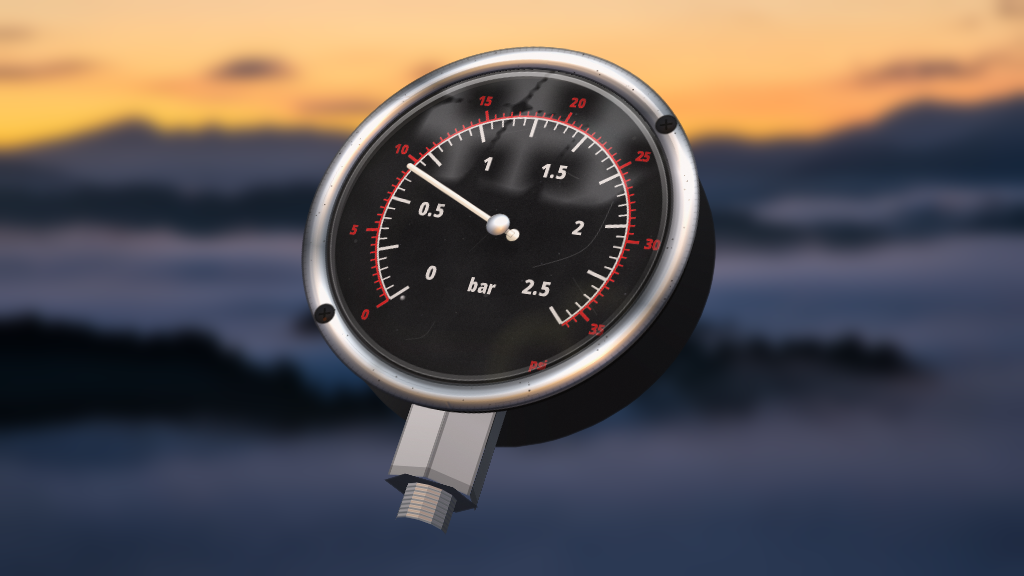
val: 0.65
